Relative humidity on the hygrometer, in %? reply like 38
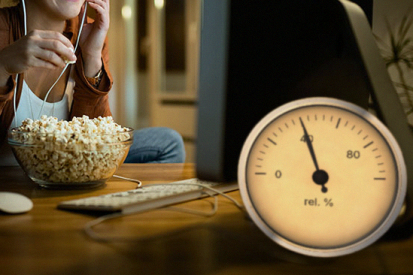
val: 40
